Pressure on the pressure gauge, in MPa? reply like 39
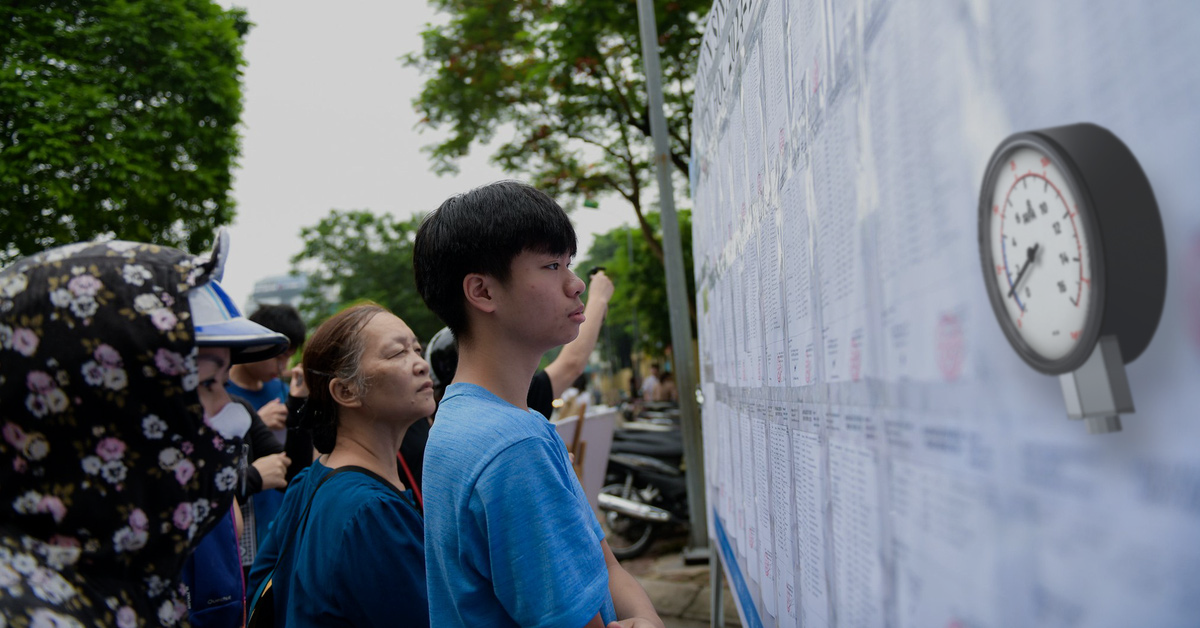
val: 1
